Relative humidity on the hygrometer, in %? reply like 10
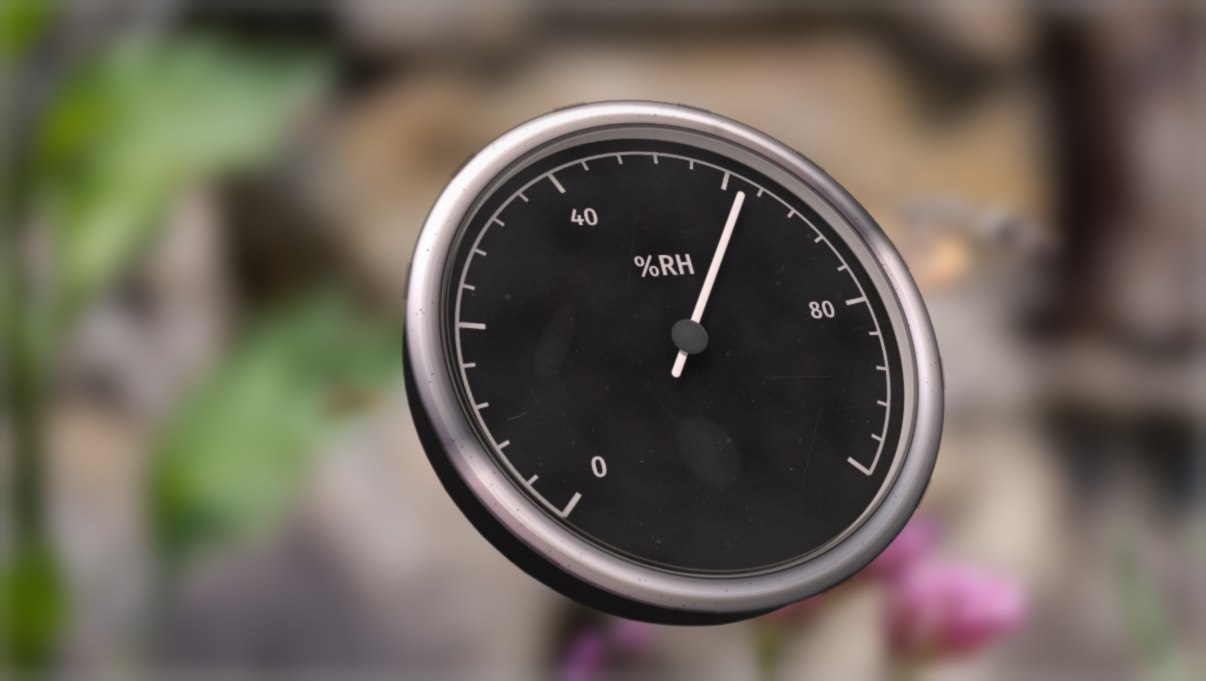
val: 62
